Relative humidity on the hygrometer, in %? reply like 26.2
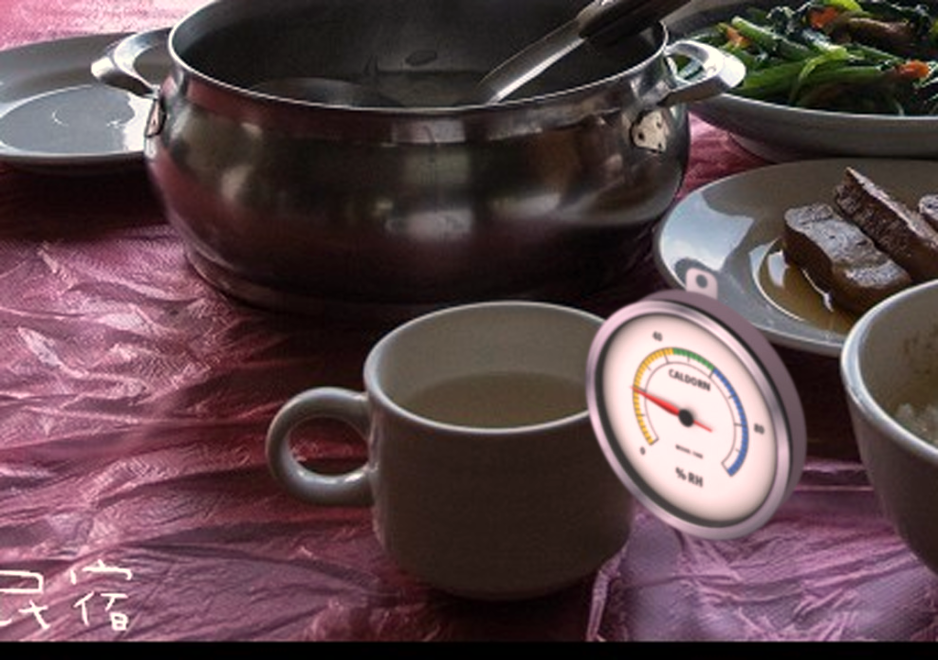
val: 20
